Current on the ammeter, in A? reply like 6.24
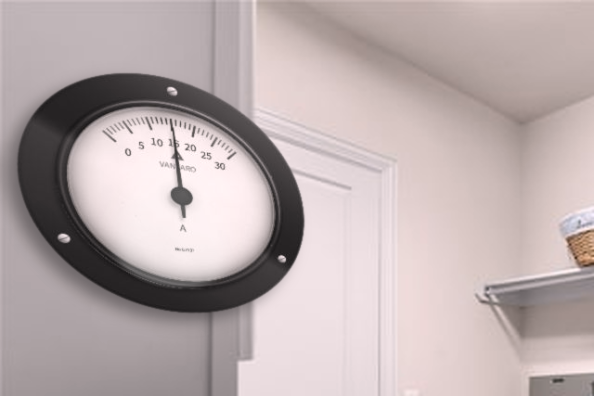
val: 15
